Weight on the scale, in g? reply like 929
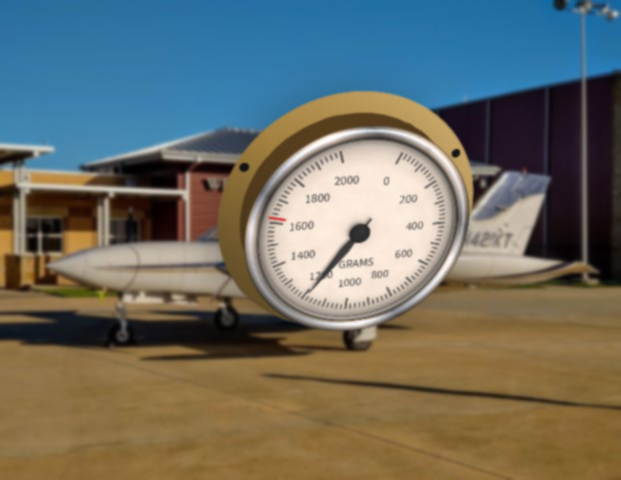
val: 1200
